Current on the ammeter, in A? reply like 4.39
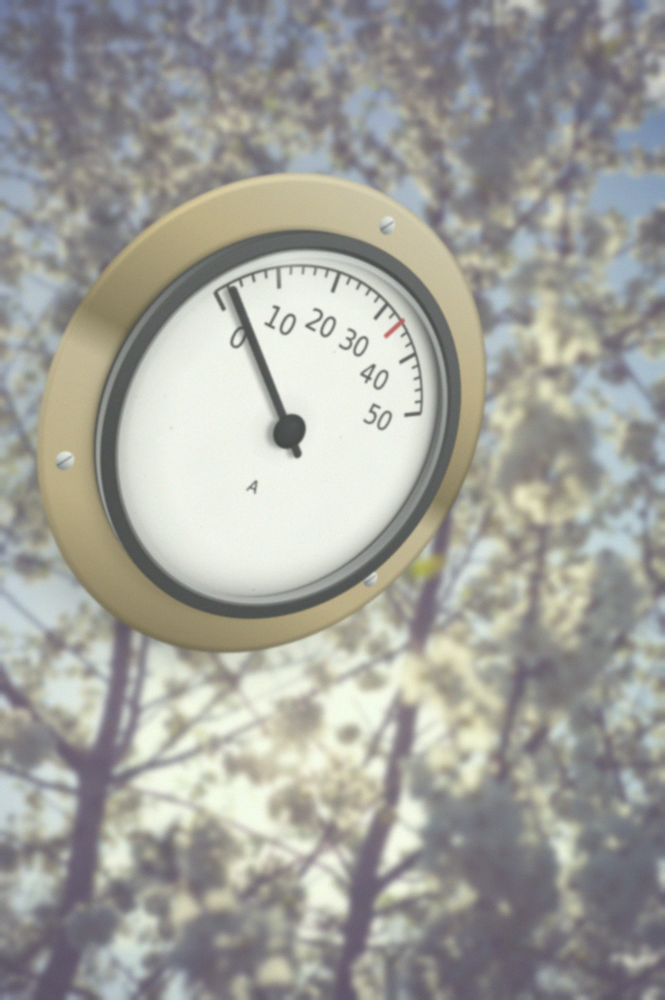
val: 2
